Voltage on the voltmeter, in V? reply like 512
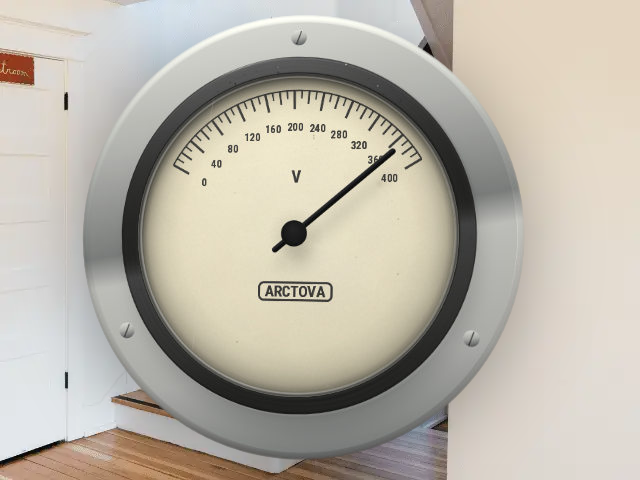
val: 370
